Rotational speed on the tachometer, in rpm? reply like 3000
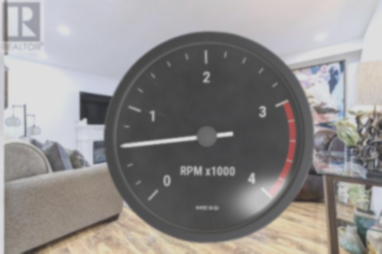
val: 600
